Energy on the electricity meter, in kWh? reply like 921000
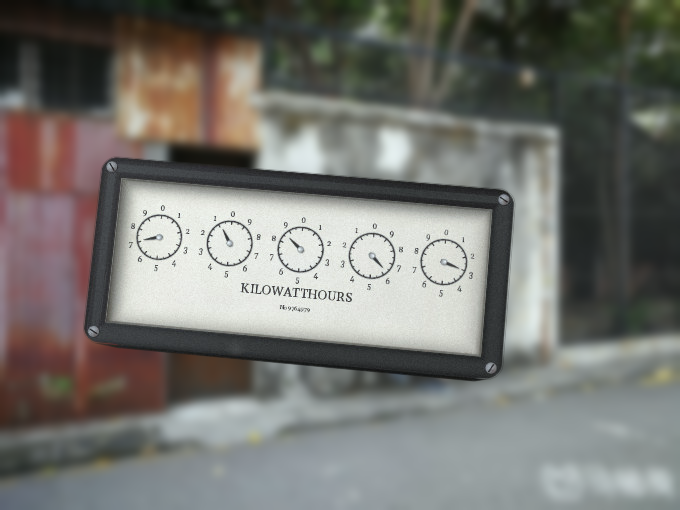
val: 70863
